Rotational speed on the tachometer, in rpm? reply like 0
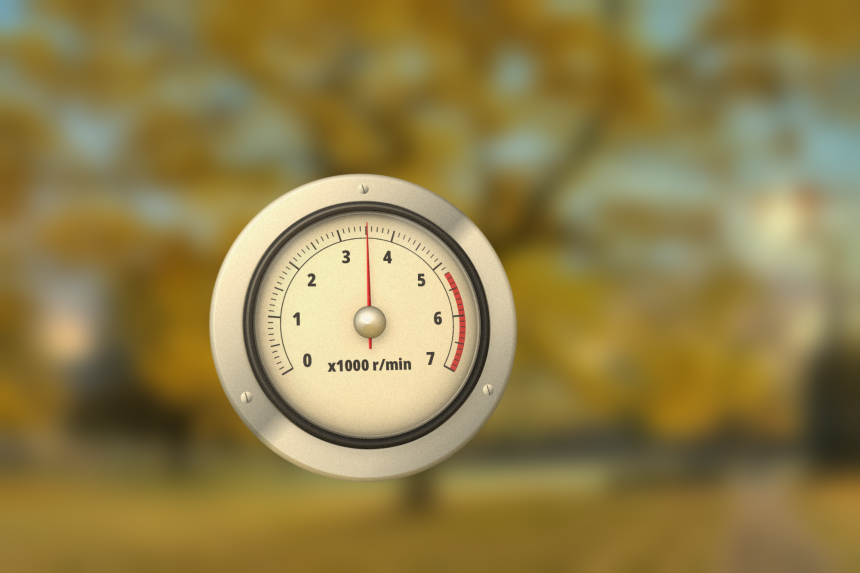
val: 3500
